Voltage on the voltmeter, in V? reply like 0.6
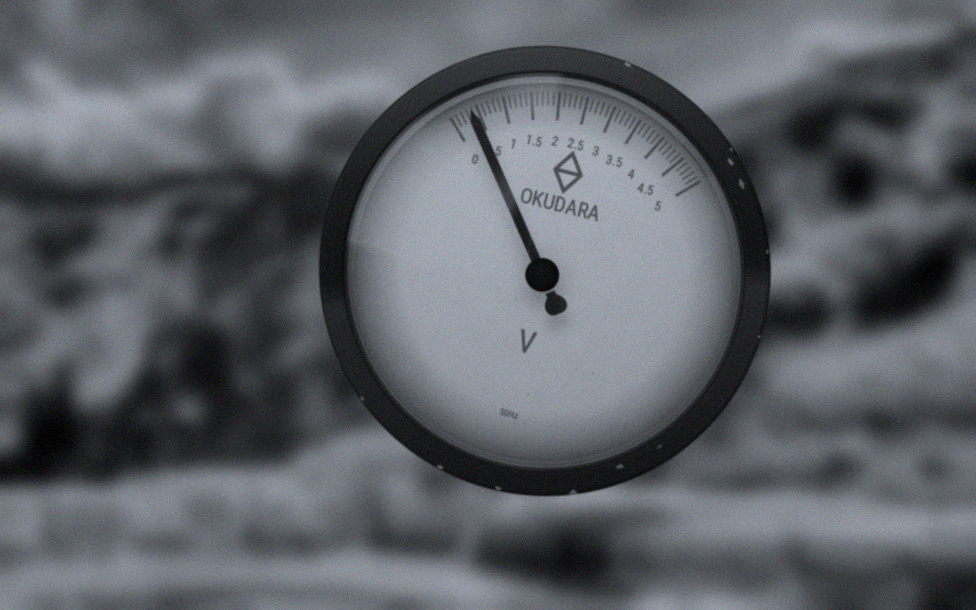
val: 0.4
